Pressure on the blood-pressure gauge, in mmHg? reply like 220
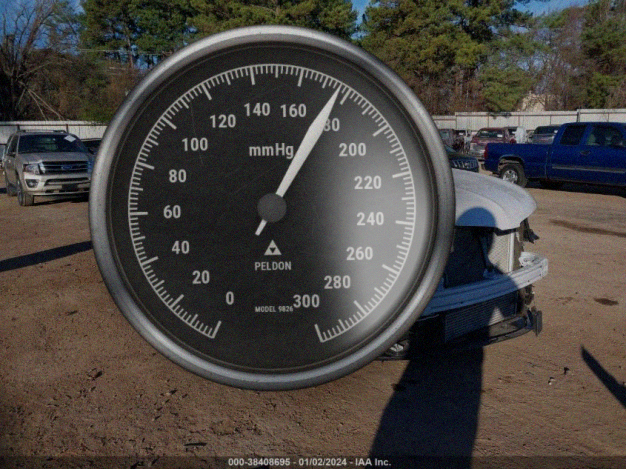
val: 176
